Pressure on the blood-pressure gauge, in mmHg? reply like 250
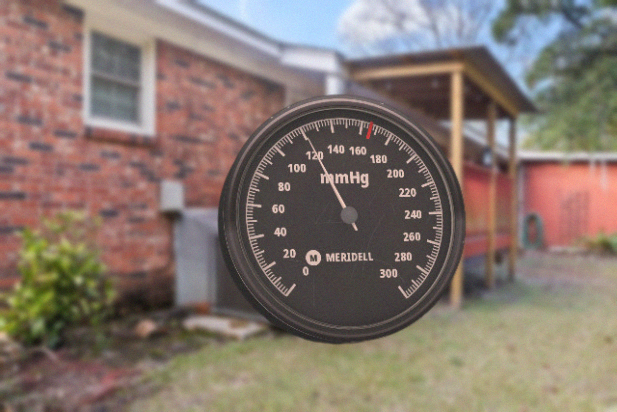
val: 120
